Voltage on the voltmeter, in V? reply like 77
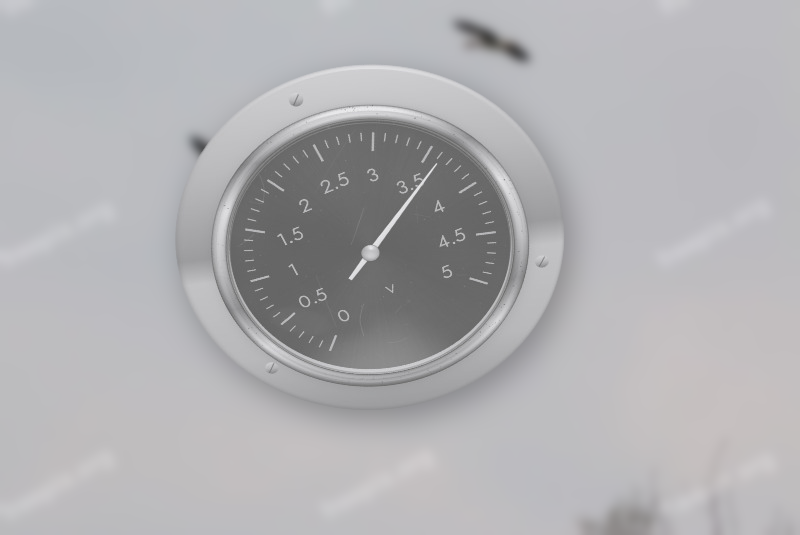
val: 3.6
